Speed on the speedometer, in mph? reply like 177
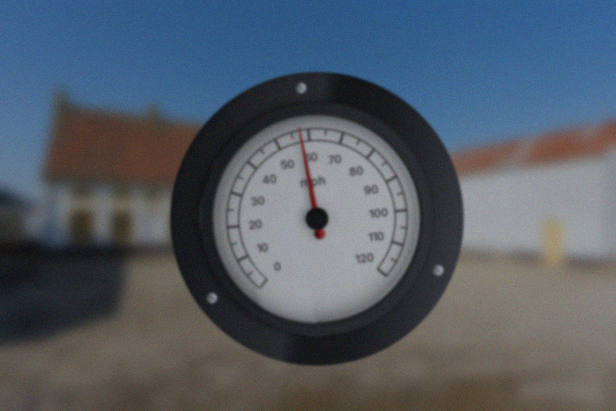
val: 57.5
